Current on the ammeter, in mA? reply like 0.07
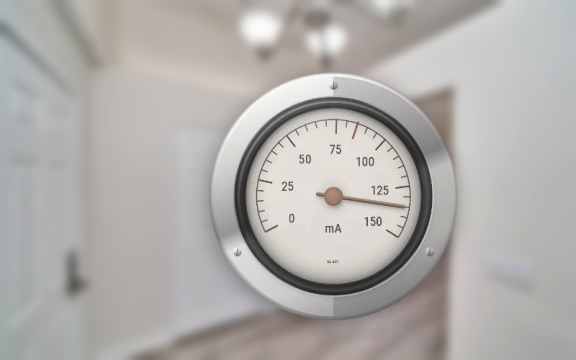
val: 135
